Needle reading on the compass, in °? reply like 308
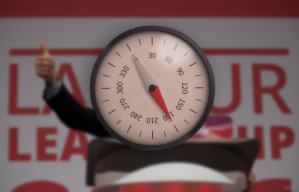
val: 180
